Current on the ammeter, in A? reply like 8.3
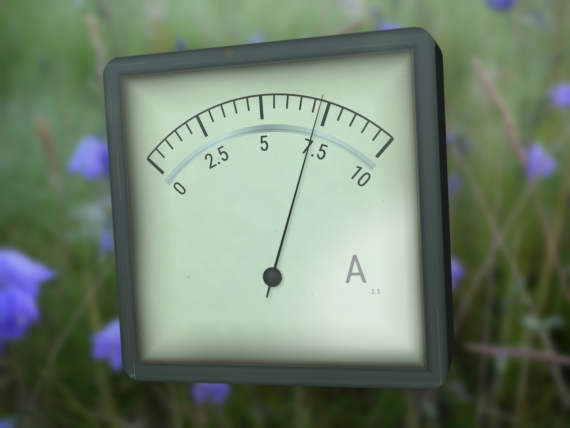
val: 7.25
